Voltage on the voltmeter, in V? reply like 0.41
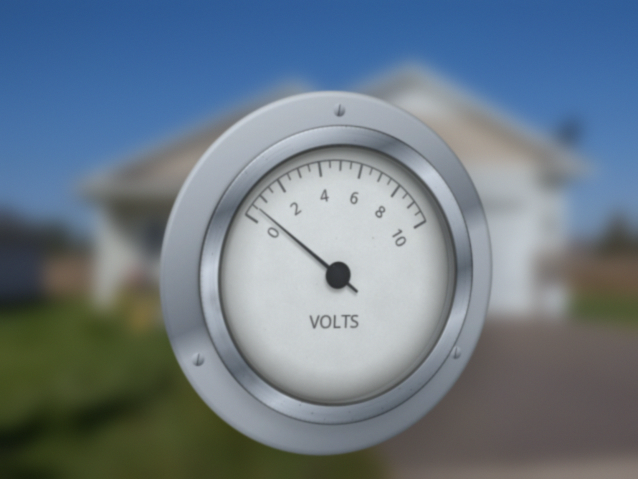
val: 0.5
